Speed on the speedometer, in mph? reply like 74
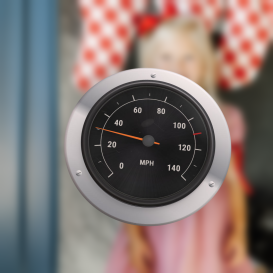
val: 30
